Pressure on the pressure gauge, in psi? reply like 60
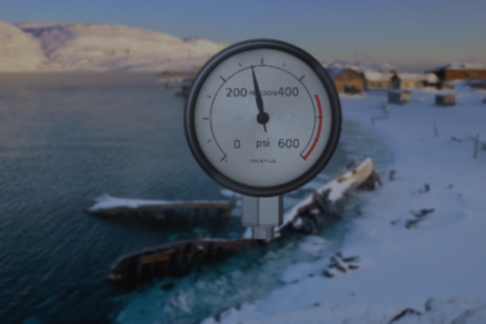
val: 275
